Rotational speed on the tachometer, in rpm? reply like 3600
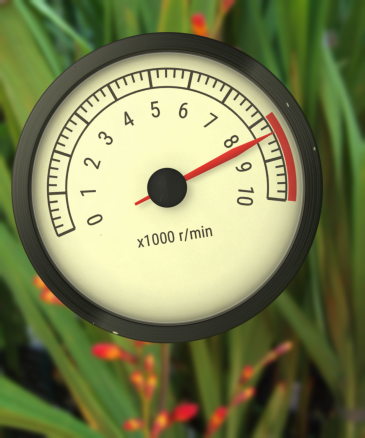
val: 8400
